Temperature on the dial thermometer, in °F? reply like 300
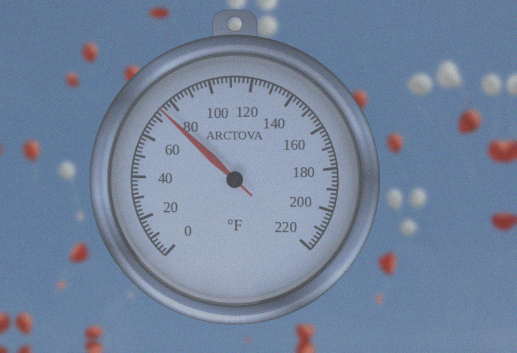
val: 74
